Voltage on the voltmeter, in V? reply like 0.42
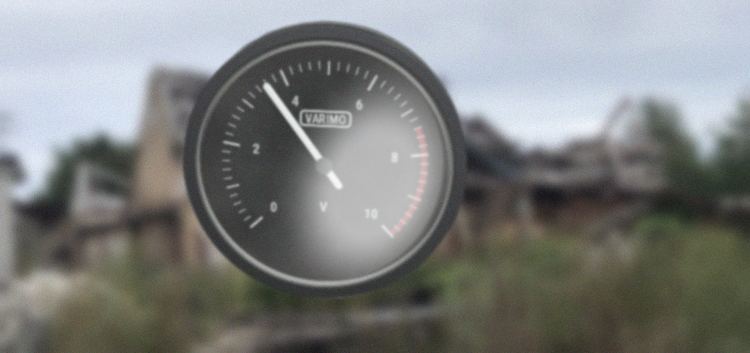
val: 3.6
